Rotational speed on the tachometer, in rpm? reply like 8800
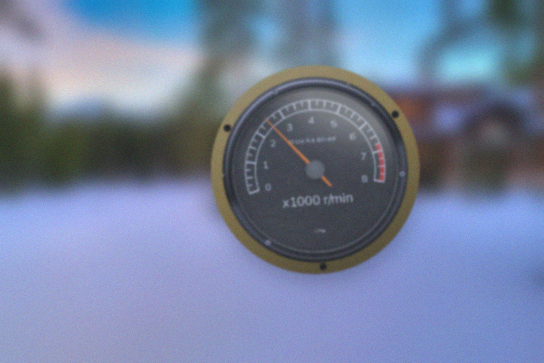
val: 2500
